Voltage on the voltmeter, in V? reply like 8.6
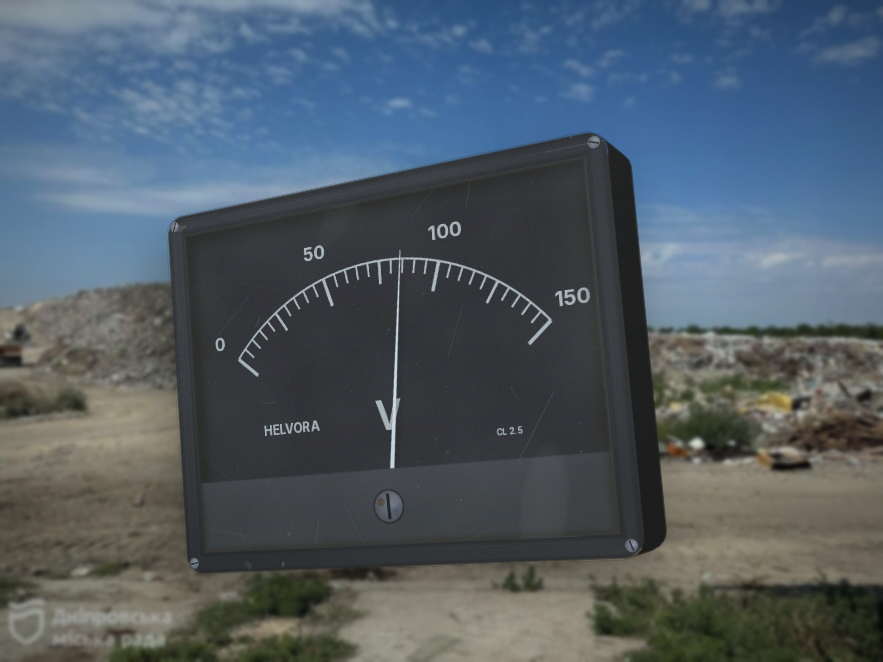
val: 85
